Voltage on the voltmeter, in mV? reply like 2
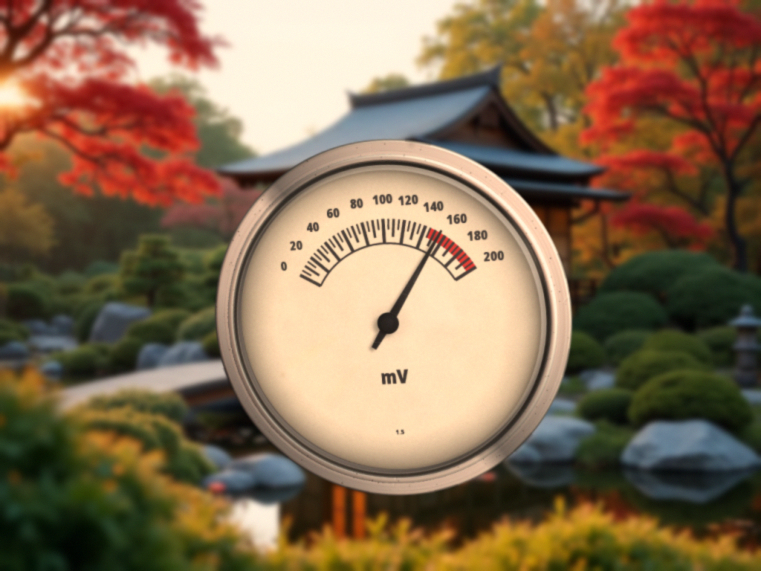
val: 155
